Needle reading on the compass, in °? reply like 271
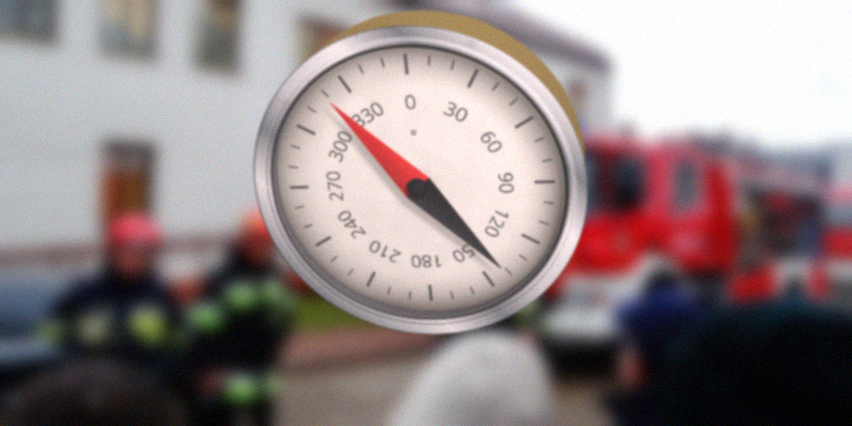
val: 320
